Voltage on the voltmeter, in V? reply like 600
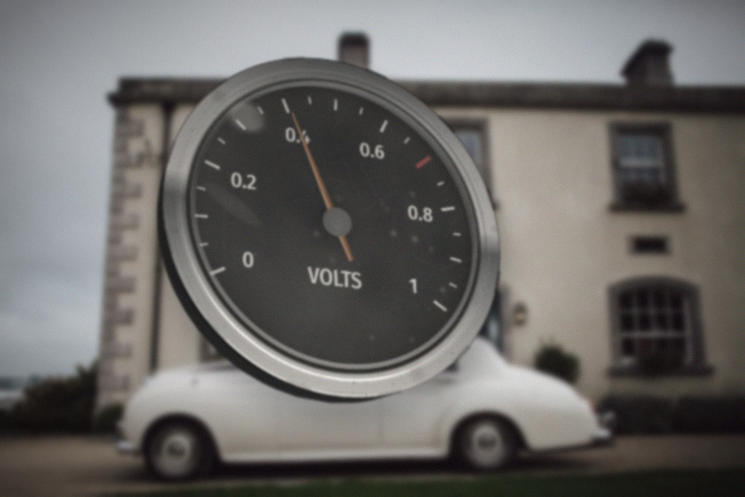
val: 0.4
